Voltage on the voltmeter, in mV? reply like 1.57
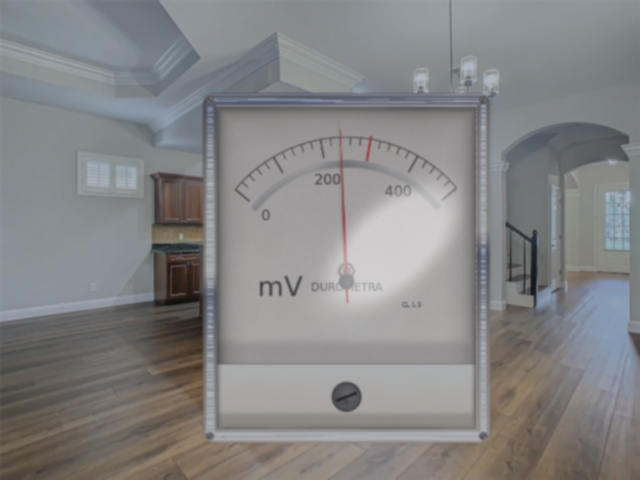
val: 240
